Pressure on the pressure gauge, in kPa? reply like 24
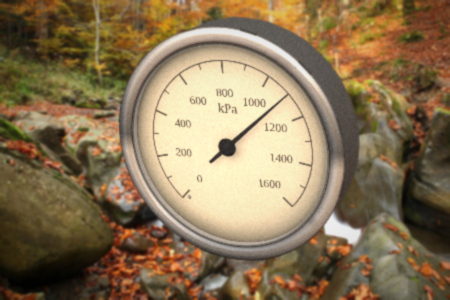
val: 1100
